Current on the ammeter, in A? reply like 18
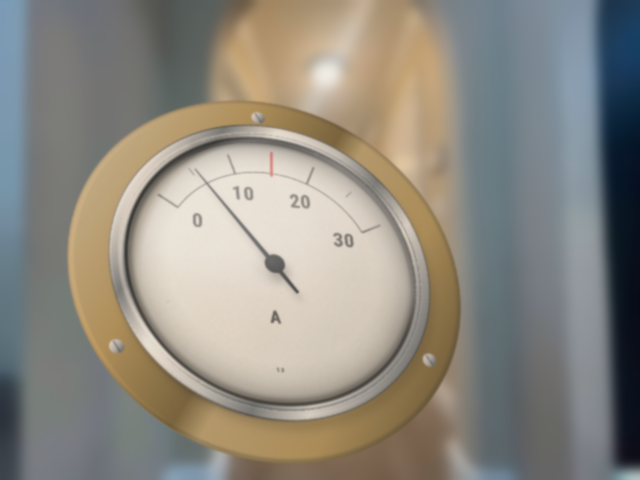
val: 5
